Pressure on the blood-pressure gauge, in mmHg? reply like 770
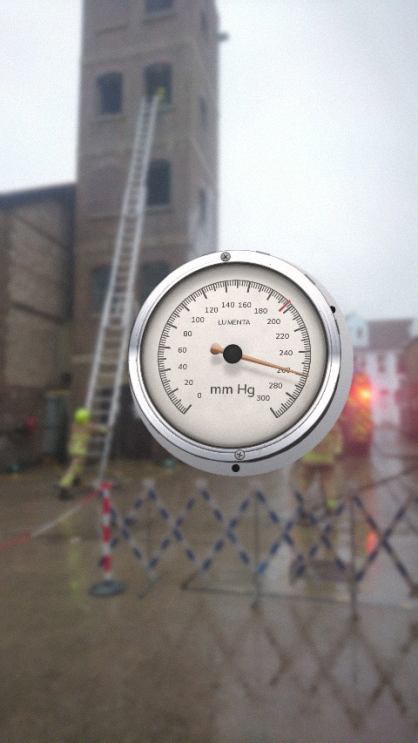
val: 260
